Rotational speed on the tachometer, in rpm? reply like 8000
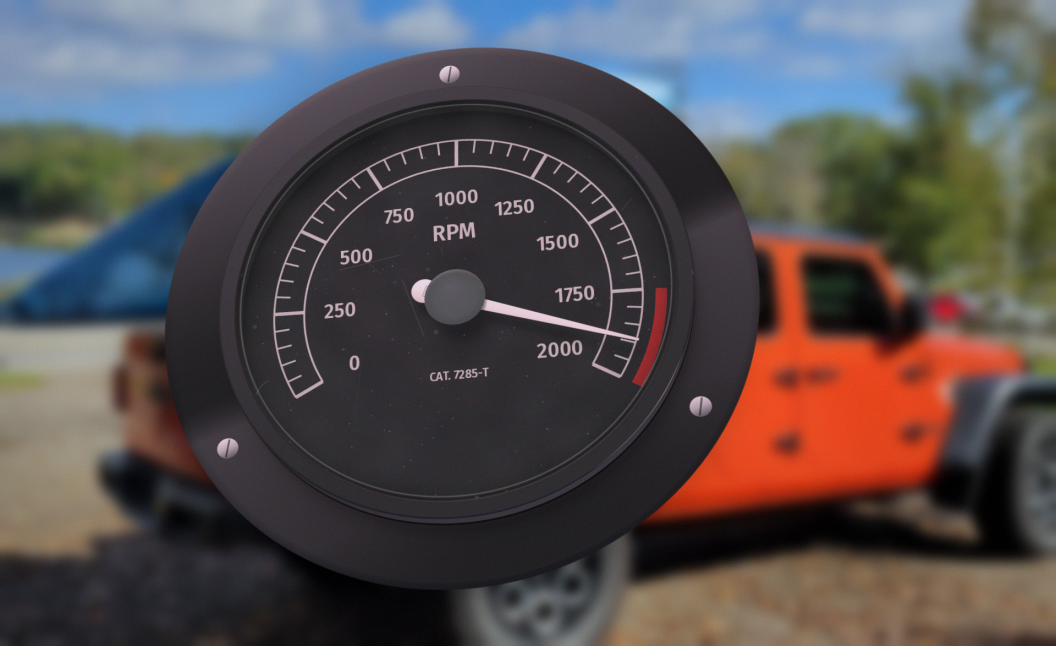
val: 1900
